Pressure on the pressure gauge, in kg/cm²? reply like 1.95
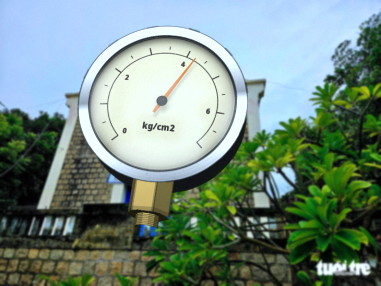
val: 4.25
